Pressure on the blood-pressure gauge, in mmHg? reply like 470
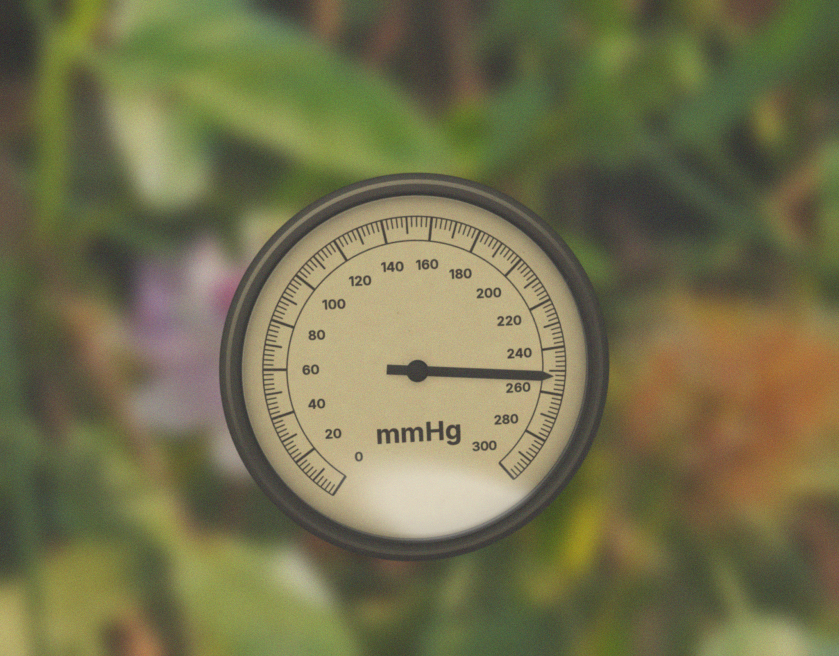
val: 252
